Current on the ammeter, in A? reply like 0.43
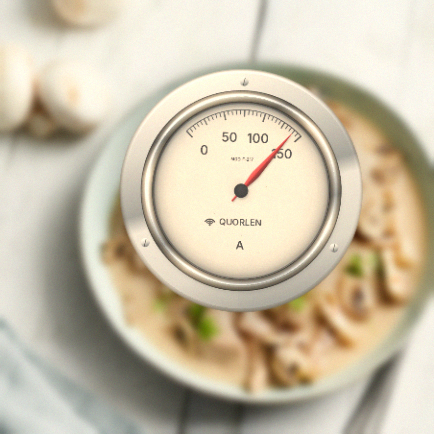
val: 140
